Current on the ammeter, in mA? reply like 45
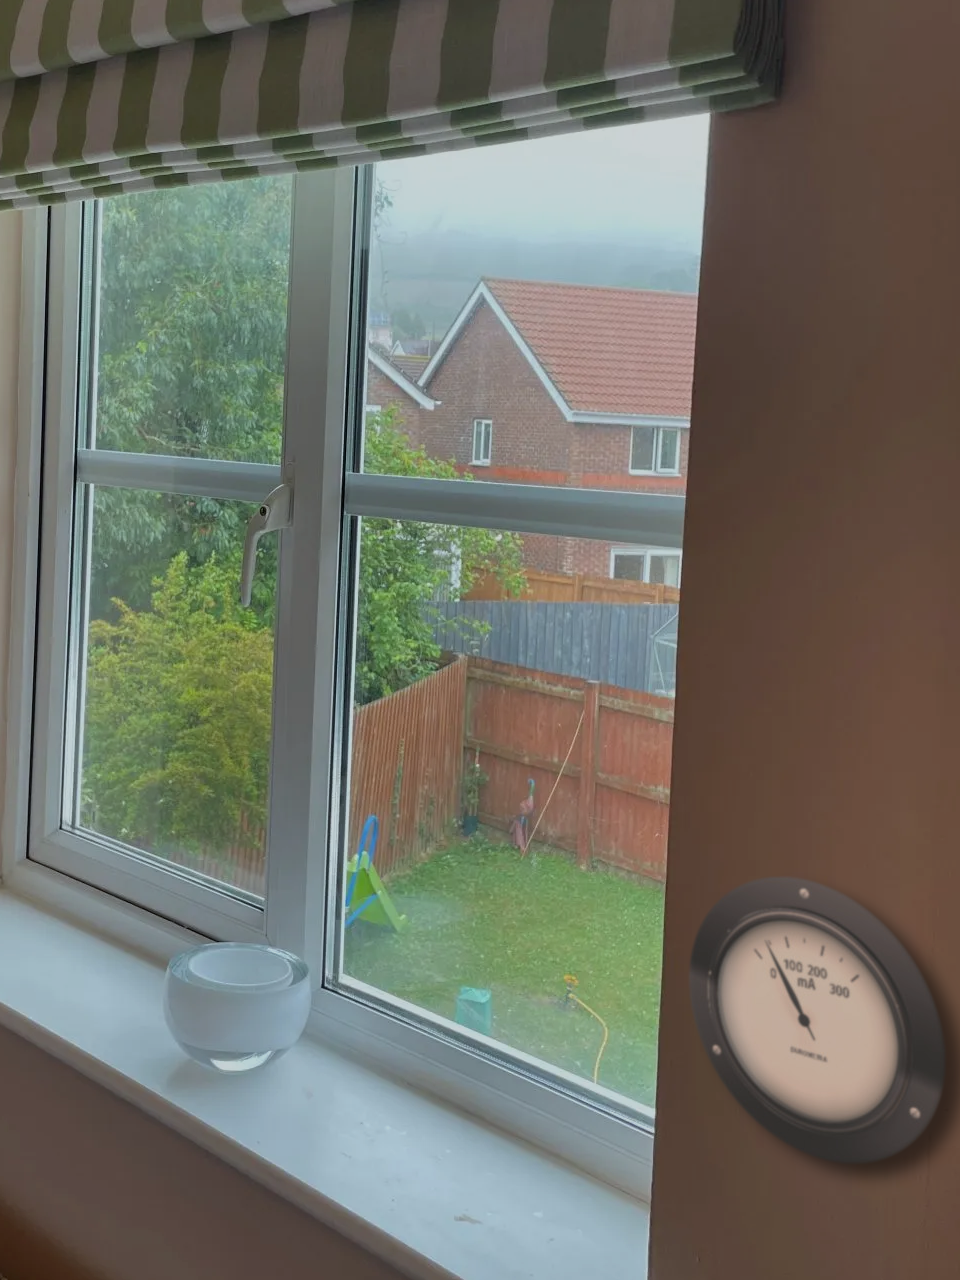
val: 50
